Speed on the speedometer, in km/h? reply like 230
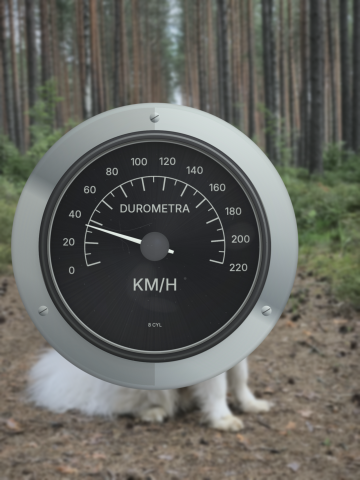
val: 35
